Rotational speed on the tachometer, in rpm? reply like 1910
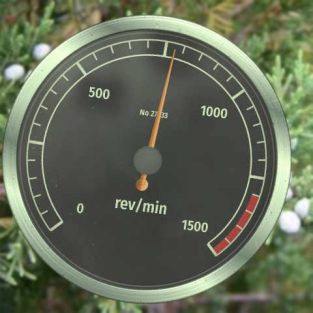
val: 775
